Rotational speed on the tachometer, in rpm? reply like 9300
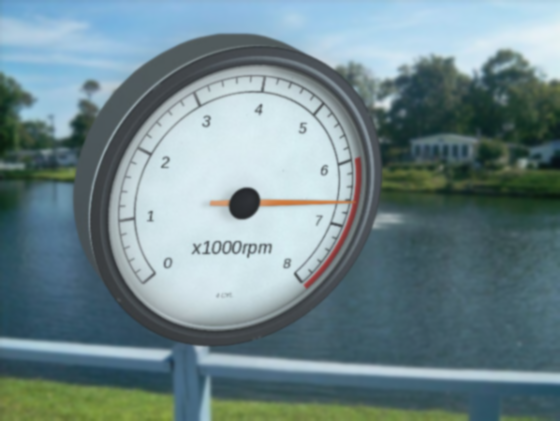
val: 6600
